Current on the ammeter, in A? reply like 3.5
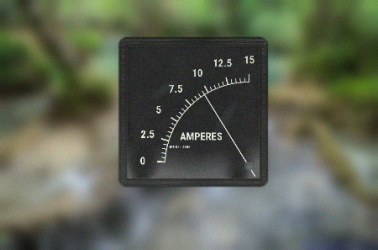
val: 9.5
